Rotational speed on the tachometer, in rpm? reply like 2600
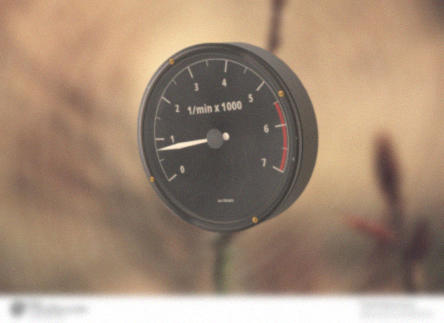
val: 750
